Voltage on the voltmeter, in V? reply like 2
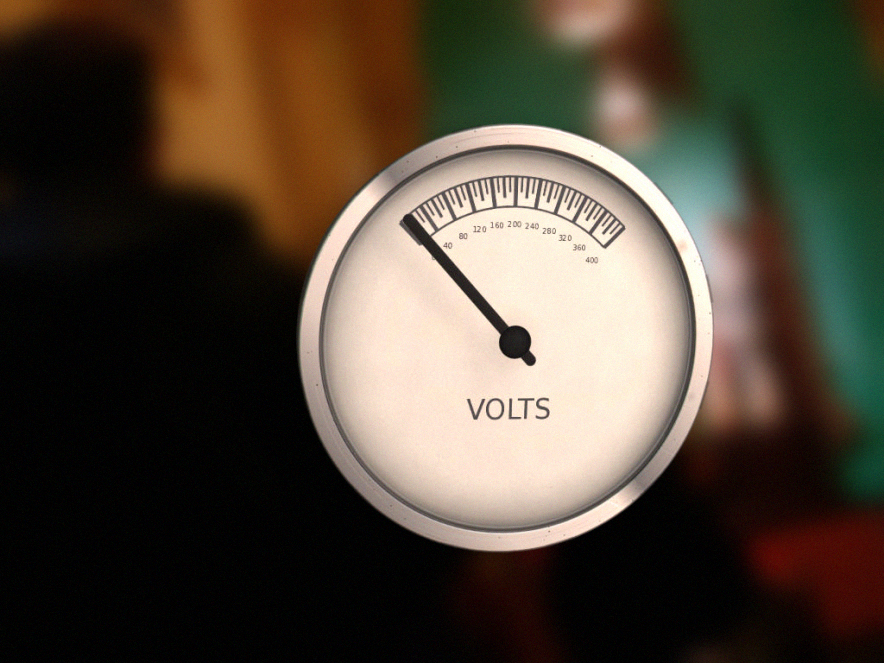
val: 10
